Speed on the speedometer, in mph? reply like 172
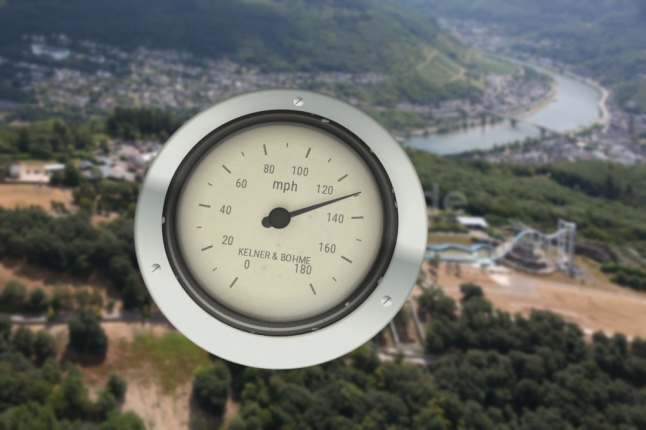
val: 130
